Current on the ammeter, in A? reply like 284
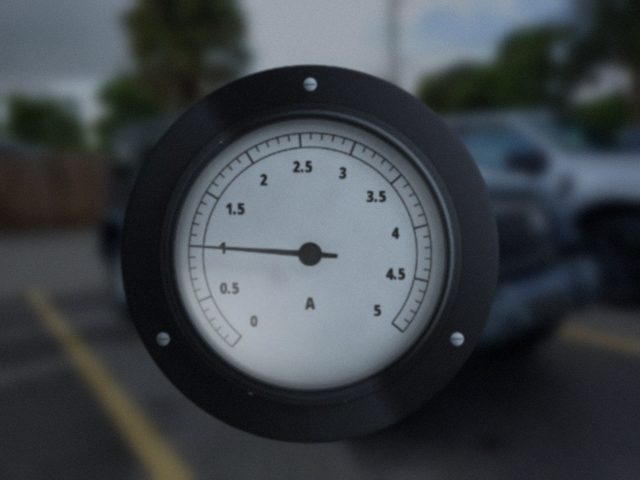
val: 1
